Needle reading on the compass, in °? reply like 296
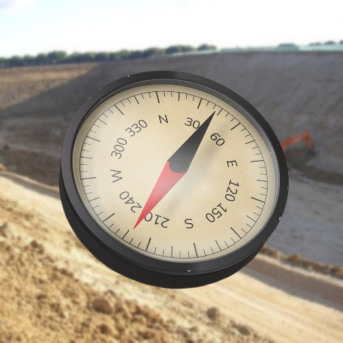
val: 222.5
